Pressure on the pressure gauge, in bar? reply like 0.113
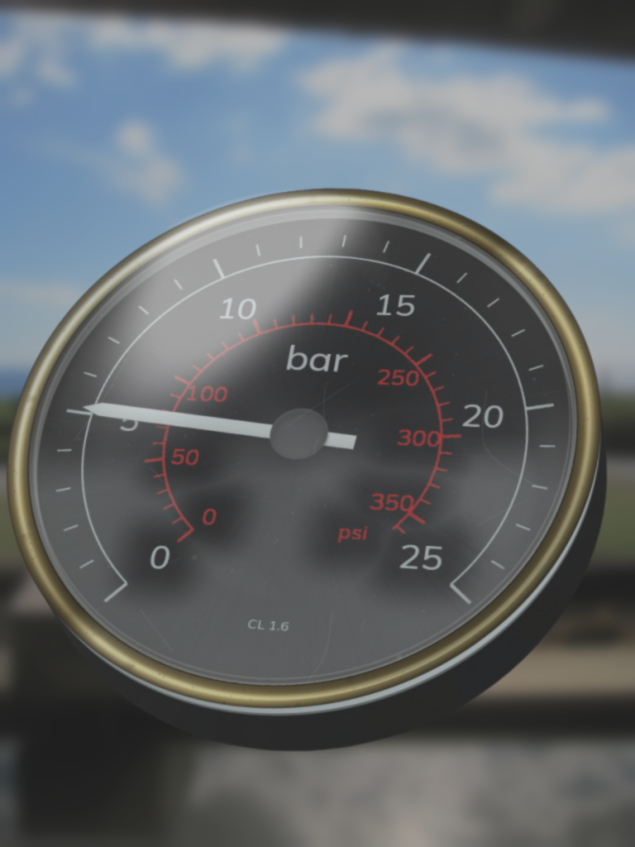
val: 5
